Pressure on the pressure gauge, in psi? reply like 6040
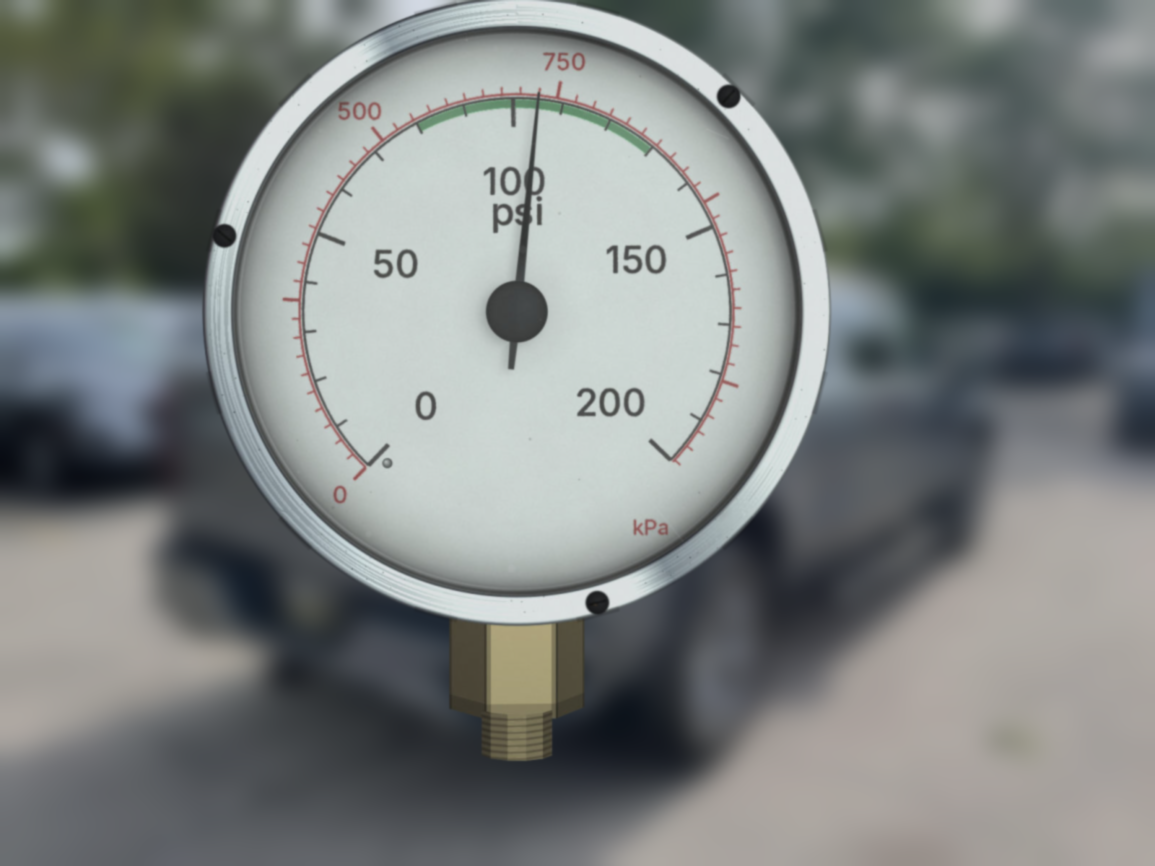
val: 105
